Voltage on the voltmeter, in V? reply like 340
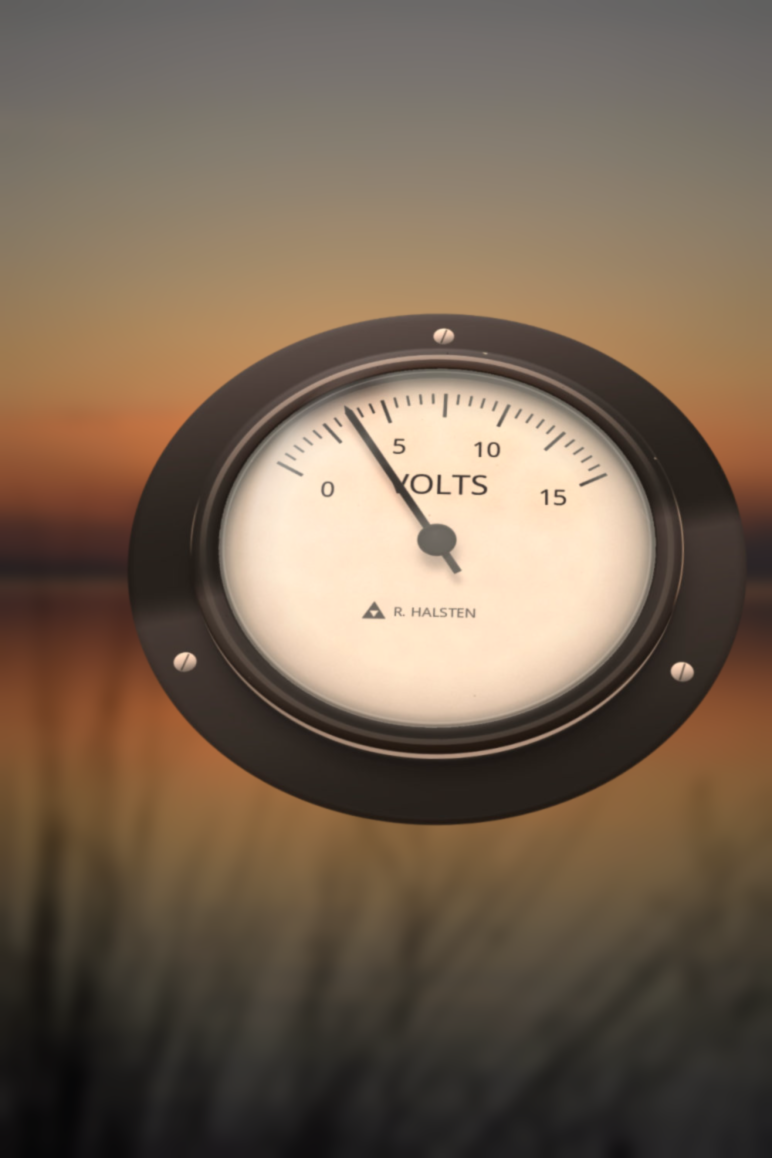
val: 3.5
